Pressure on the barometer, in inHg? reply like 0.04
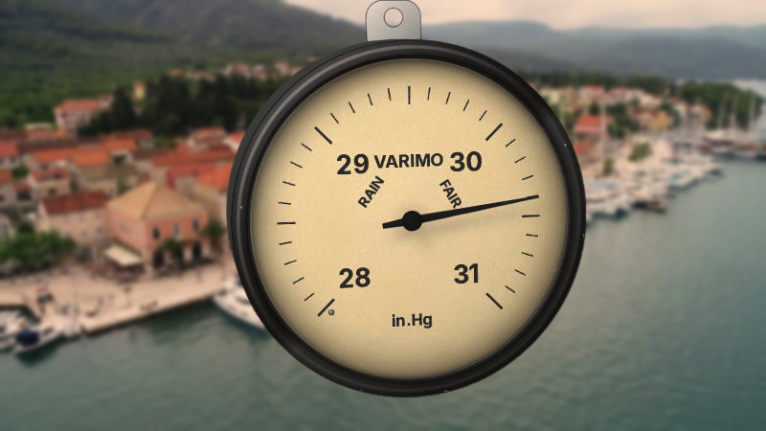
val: 30.4
